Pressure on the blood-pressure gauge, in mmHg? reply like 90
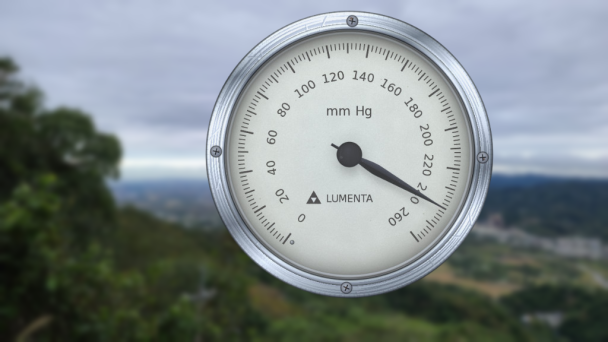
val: 240
